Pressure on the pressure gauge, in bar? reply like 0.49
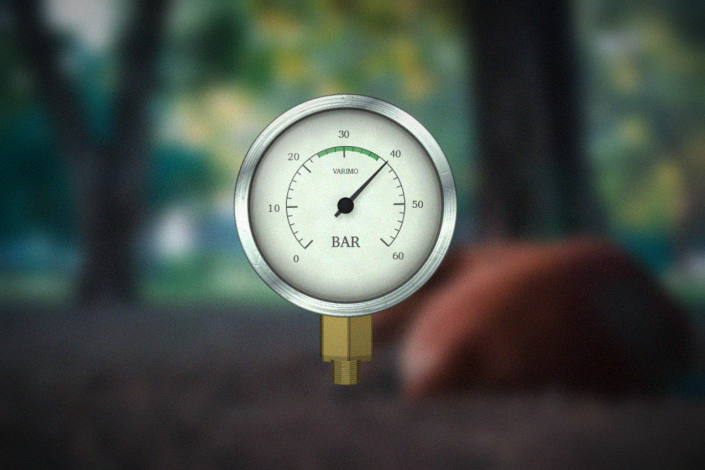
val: 40
